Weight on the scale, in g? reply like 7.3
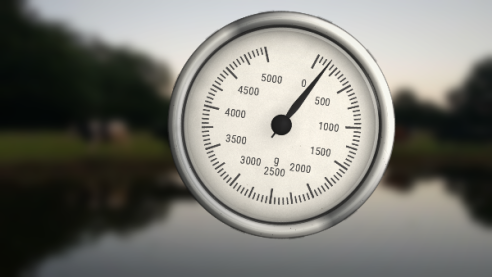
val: 150
